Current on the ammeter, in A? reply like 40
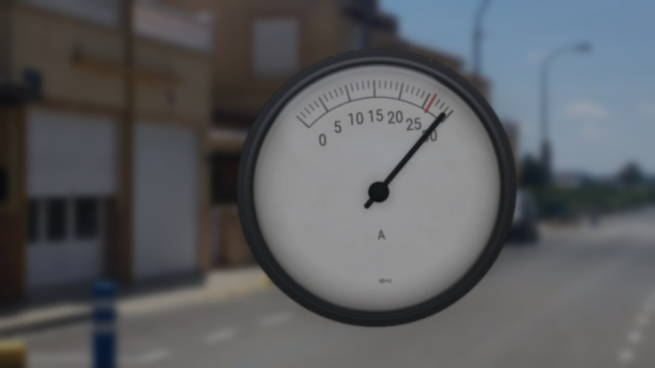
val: 29
